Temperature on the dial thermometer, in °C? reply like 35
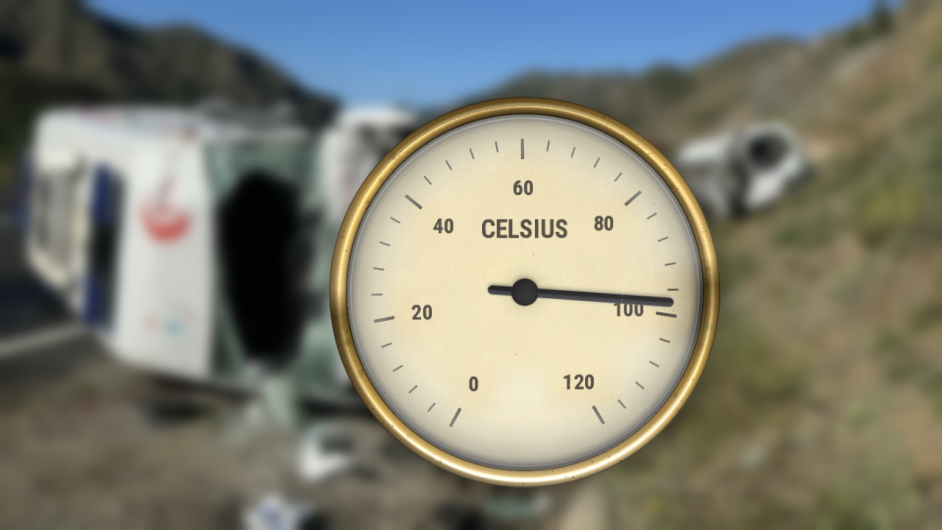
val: 98
